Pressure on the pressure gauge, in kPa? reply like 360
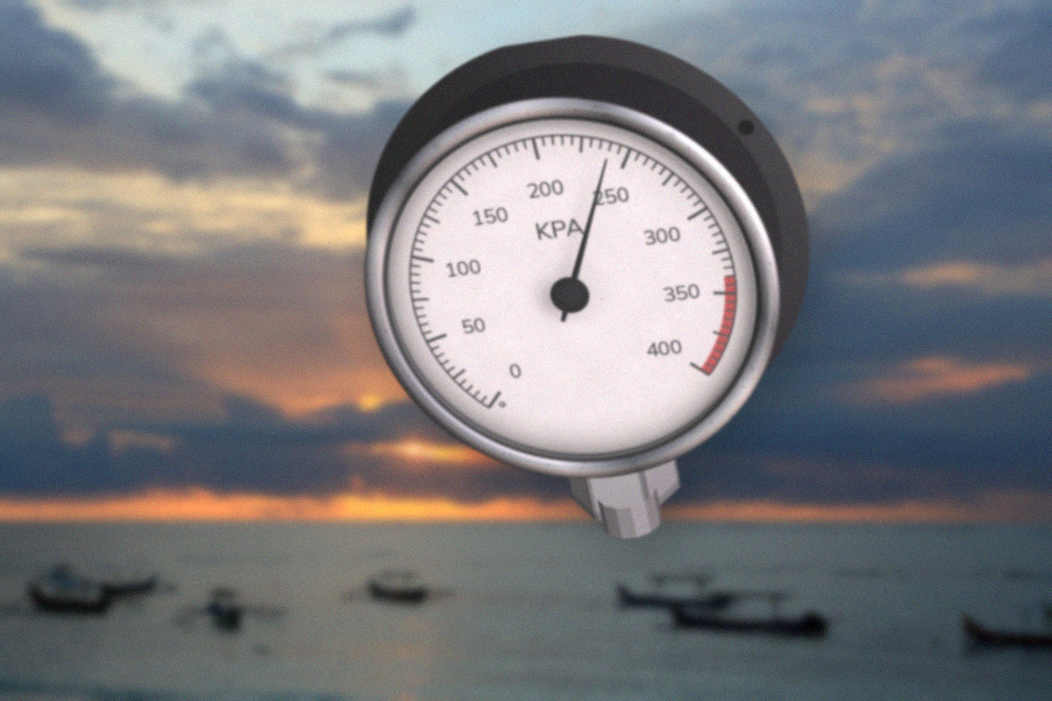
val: 240
